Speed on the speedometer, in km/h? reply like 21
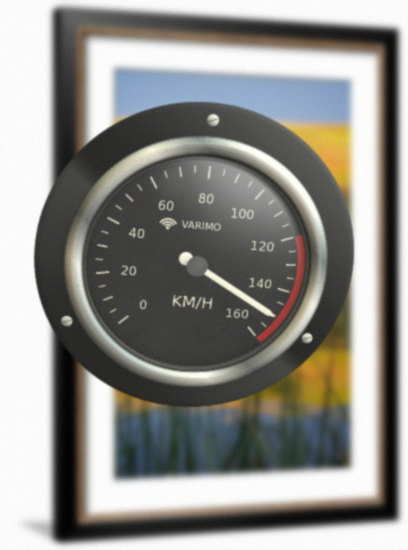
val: 150
